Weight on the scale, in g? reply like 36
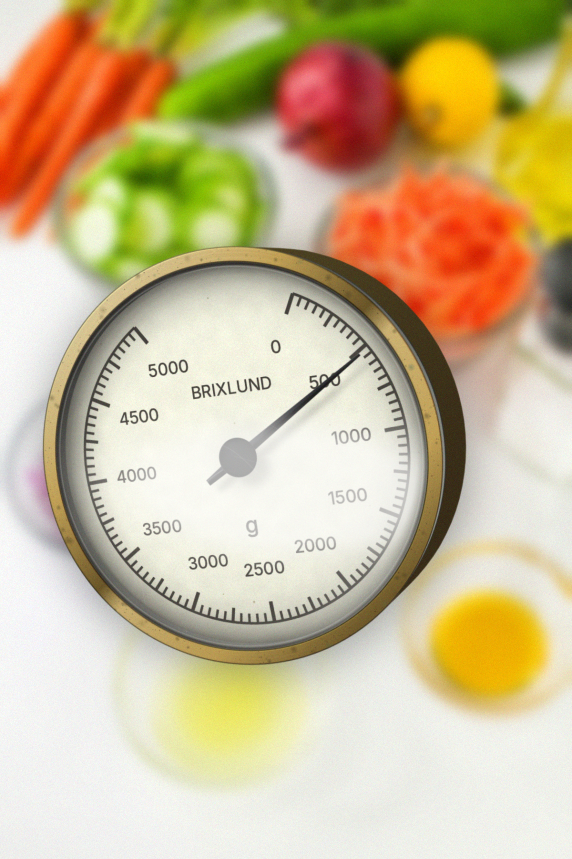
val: 525
